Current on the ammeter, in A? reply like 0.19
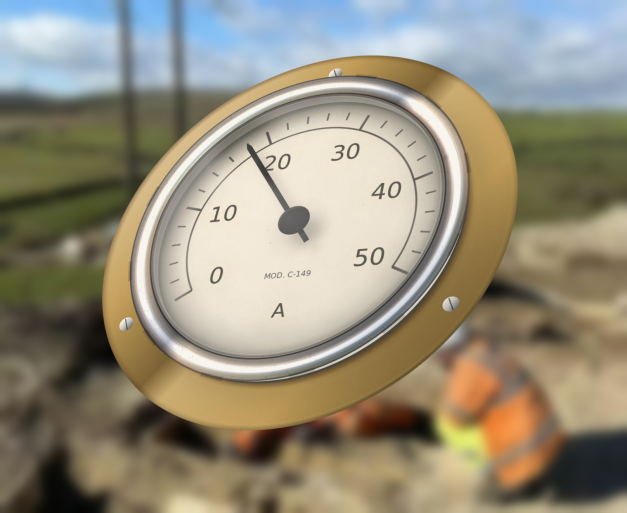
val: 18
